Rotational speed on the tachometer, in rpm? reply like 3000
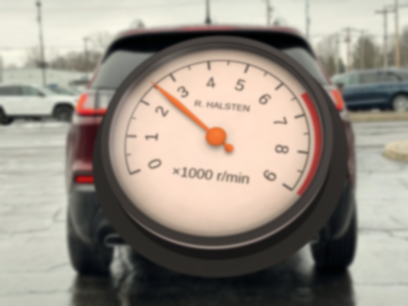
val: 2500
